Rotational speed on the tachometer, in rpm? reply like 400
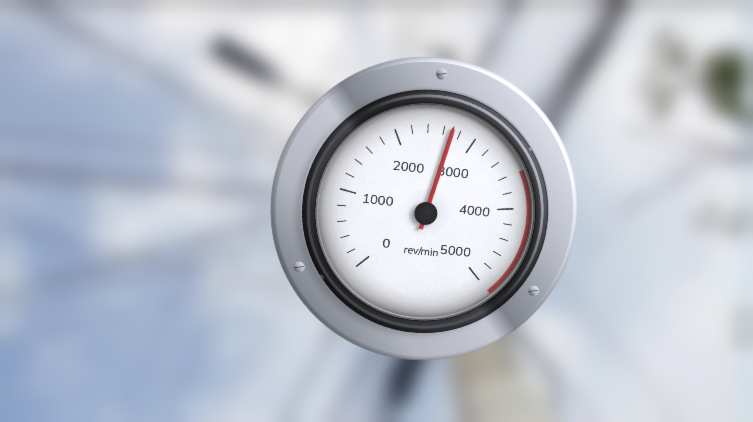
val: 2700
